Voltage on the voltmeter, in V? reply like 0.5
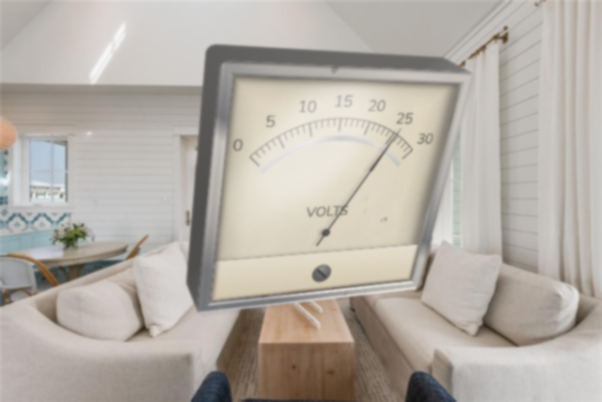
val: 25
